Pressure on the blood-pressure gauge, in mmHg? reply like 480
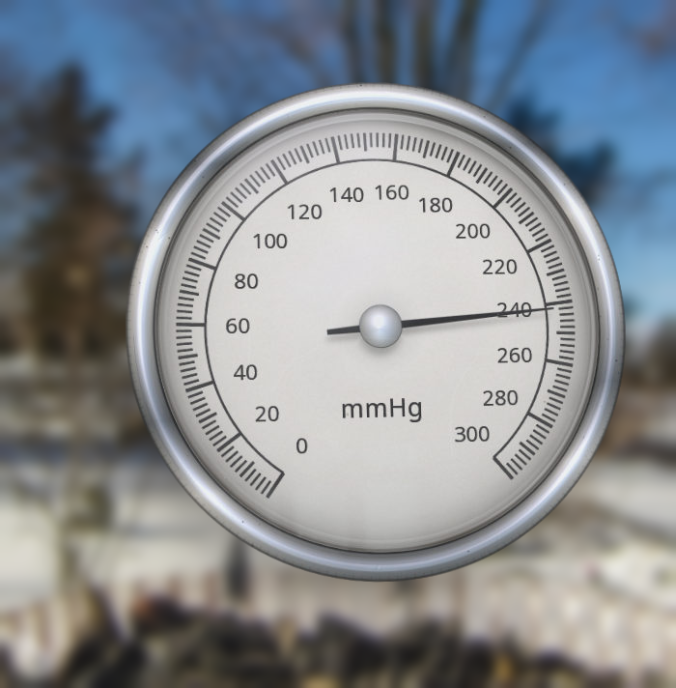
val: 242
